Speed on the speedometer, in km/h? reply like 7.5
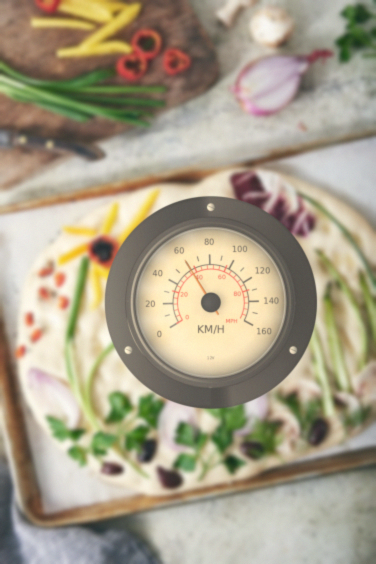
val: 60
